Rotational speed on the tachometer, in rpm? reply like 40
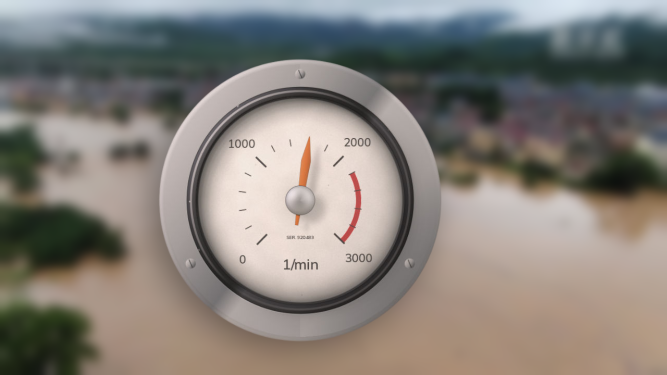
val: 1600
